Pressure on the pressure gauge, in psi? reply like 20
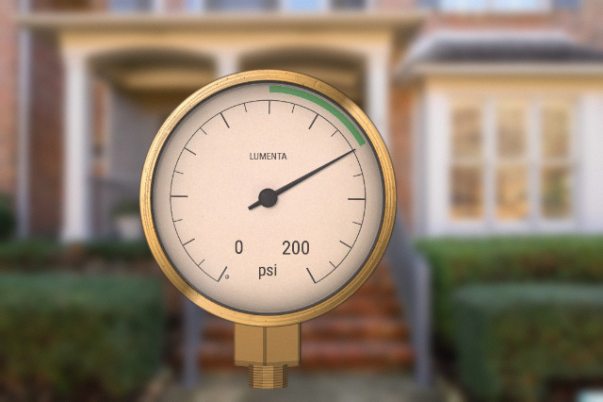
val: 140
